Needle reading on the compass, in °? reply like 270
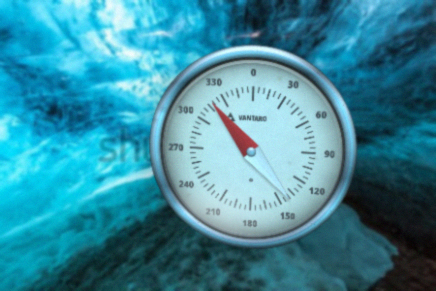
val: 320
